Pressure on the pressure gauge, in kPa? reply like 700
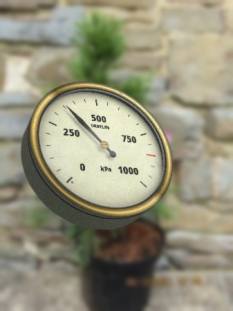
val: 350
